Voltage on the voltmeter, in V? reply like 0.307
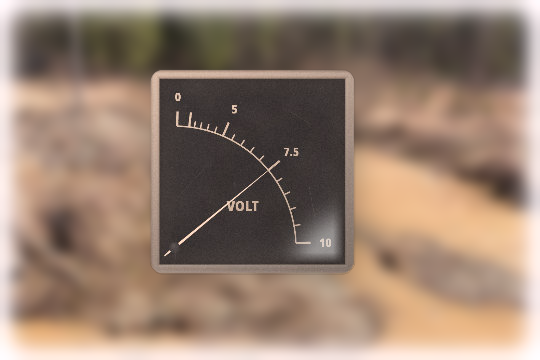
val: 7.5
